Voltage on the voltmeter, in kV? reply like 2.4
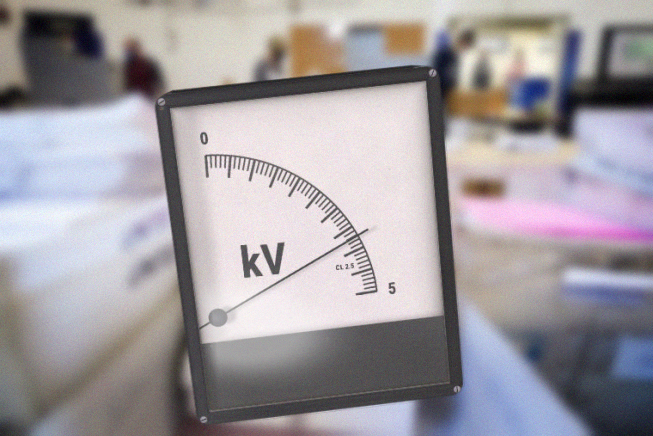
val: 3.7
